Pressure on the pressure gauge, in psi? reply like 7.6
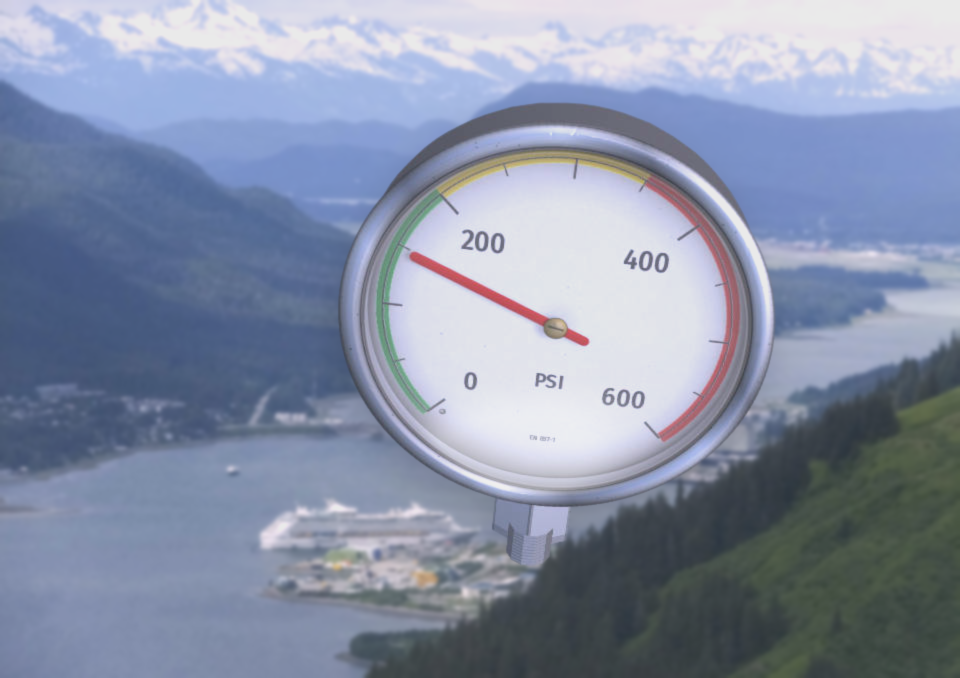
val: 150
